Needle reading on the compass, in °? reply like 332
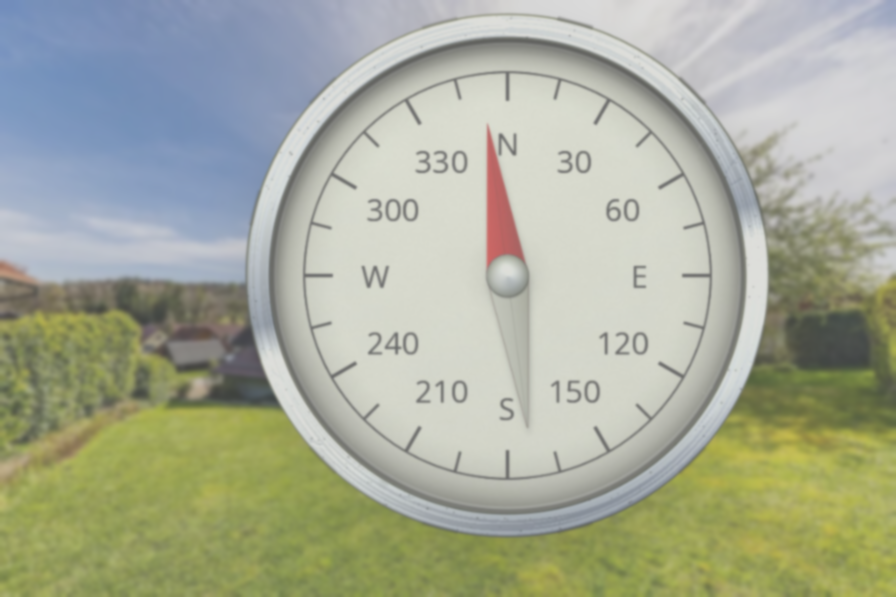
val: 352.5
